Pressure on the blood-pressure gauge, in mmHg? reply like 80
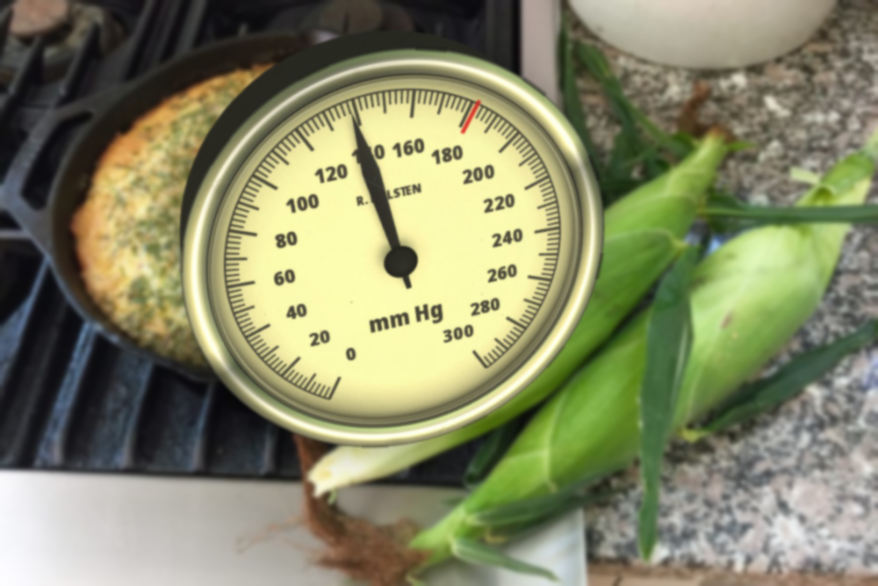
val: 138
